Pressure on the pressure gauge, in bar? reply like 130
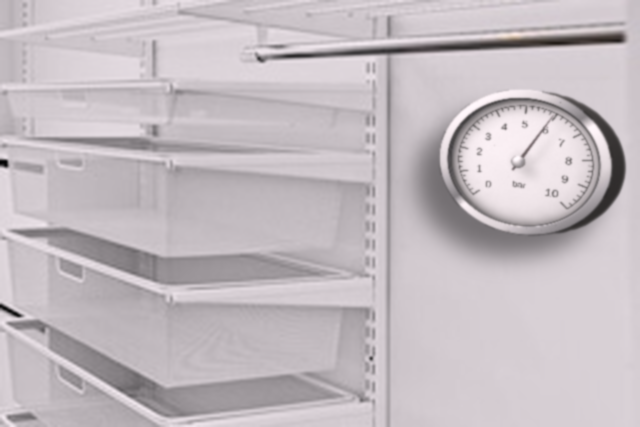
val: 6
